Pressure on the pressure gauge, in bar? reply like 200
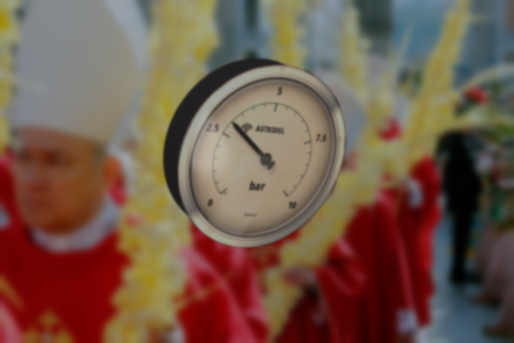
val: 3
